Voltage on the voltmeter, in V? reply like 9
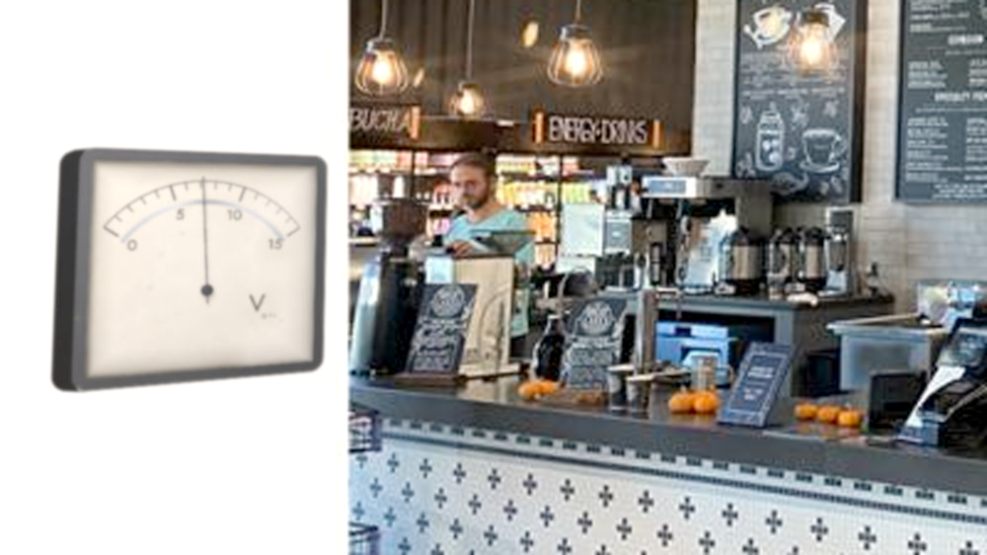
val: 7
